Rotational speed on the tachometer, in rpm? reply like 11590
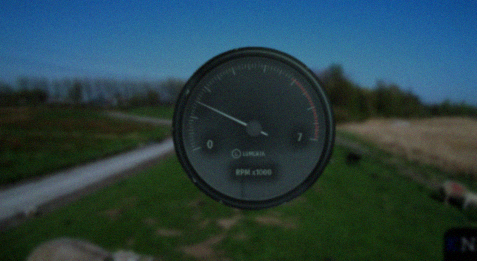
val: 1500
